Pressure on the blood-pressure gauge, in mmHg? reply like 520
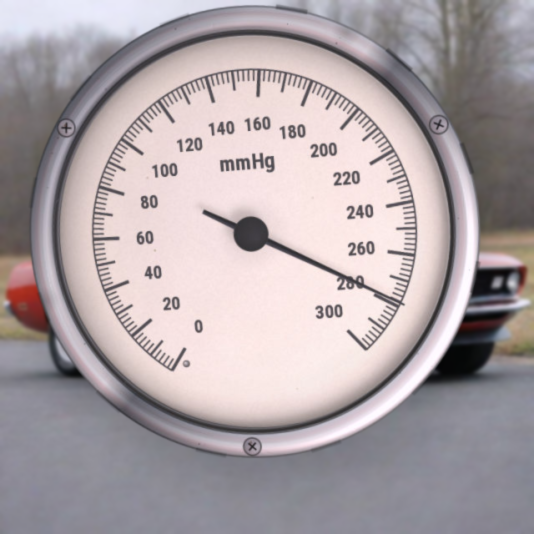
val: 278
